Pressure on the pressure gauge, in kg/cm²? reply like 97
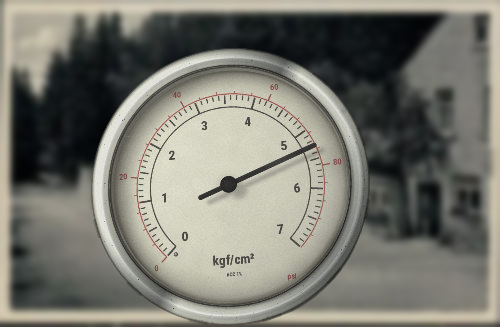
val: 5.3
